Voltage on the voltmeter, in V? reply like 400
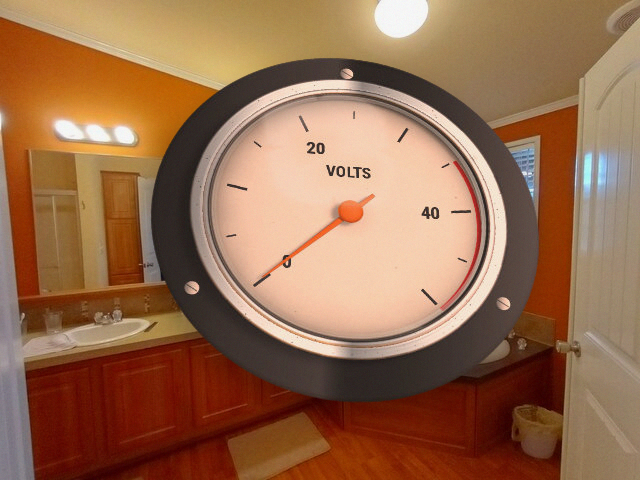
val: 0
